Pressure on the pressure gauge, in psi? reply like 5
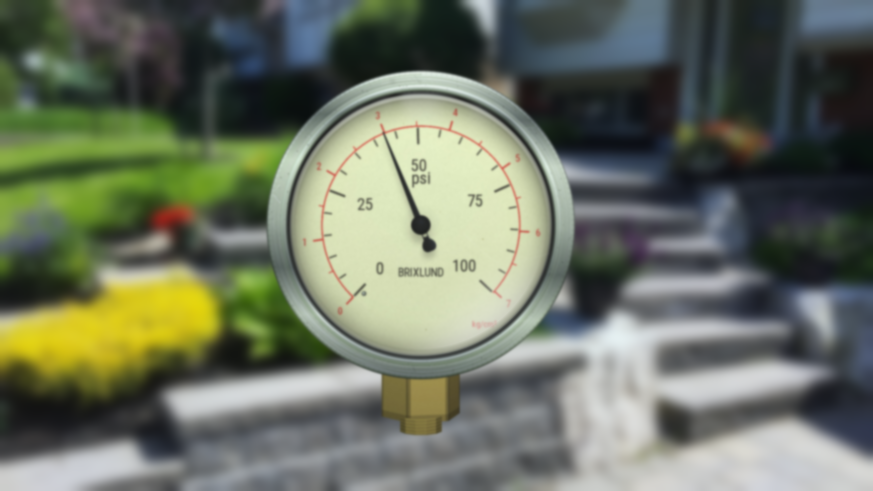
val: 42.5
